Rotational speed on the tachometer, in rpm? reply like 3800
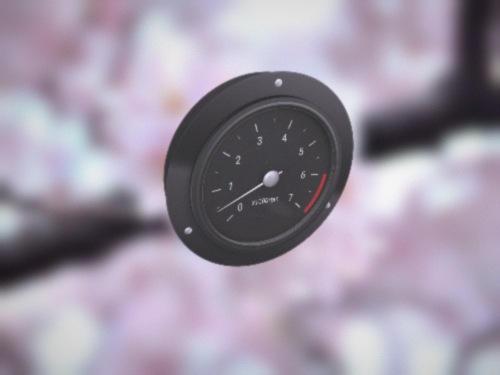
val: 500
